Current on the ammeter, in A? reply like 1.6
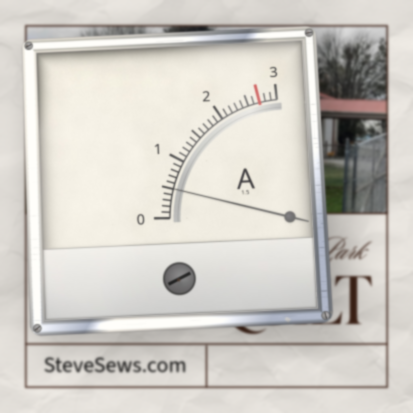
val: 0.5
